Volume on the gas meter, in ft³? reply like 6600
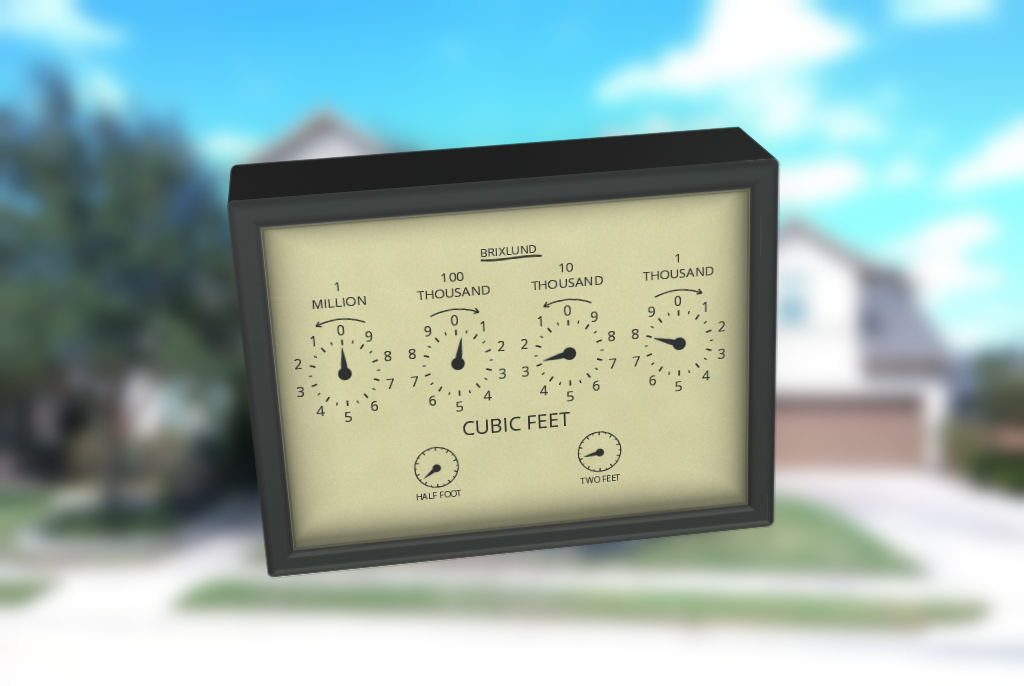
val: 2800
